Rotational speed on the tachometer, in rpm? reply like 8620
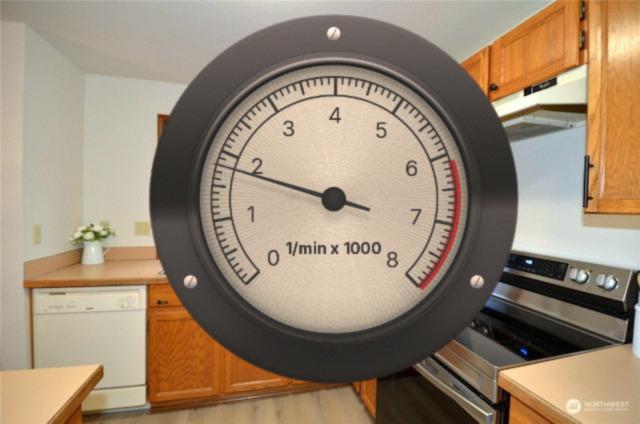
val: 1800
